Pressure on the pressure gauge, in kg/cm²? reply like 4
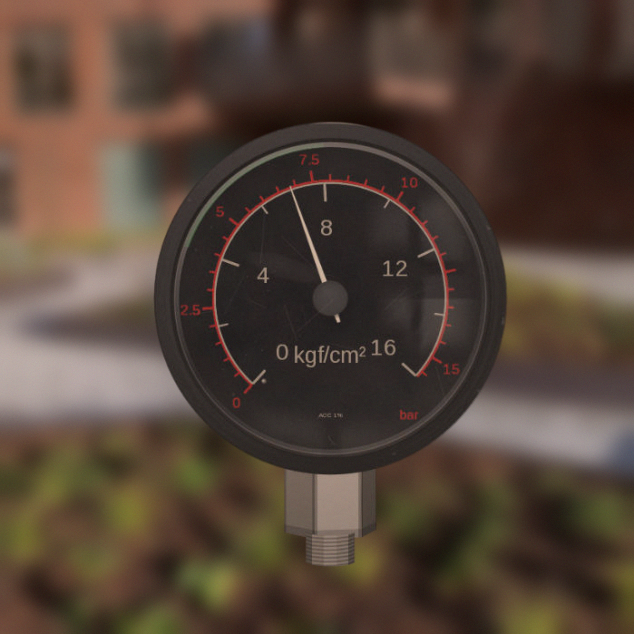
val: 7
